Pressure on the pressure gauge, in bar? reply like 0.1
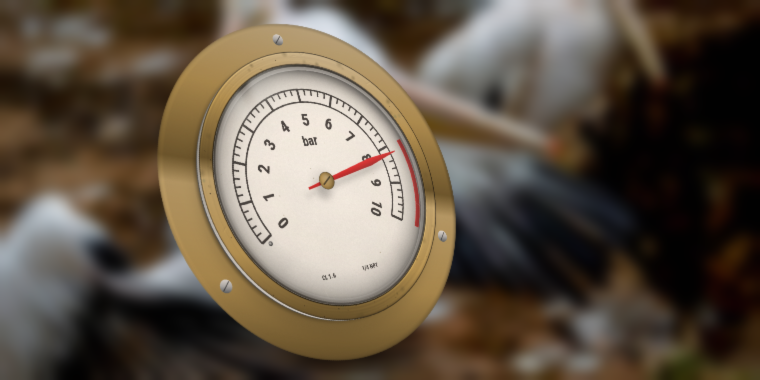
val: 8.2
